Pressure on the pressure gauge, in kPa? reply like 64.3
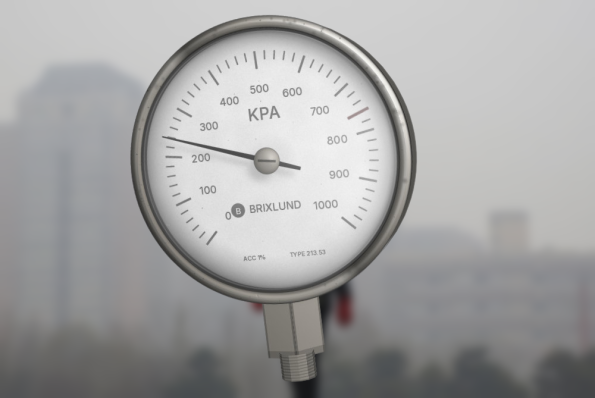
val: 240
